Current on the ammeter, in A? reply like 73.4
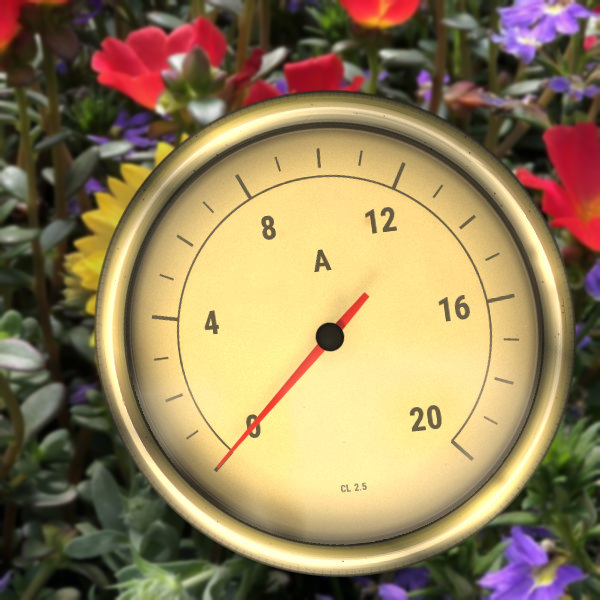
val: 0
